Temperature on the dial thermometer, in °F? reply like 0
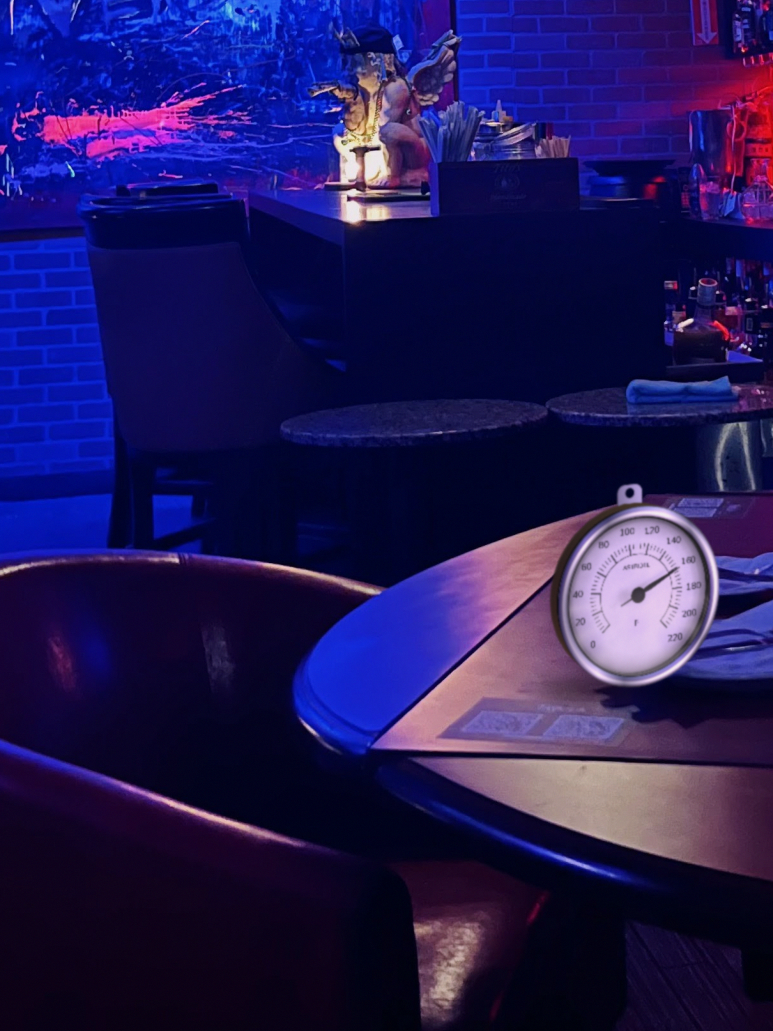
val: 160
